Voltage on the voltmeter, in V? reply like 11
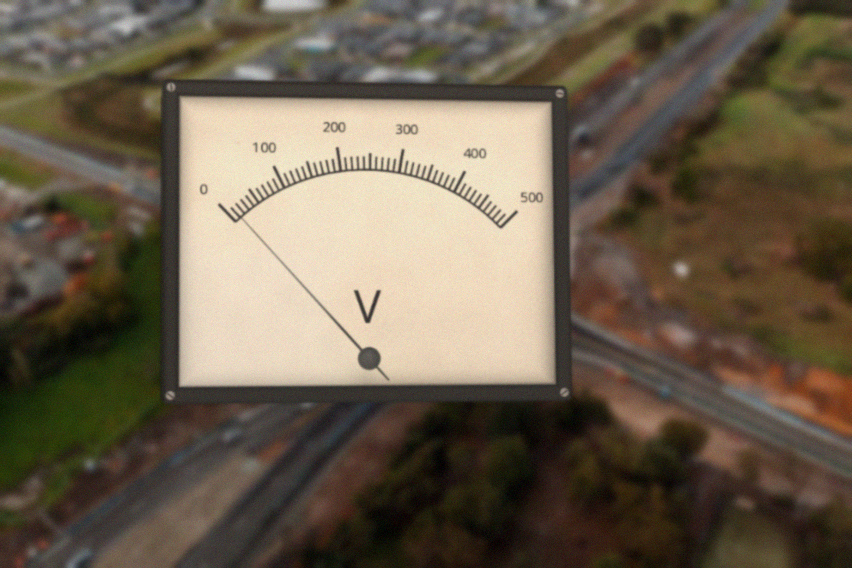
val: 10
